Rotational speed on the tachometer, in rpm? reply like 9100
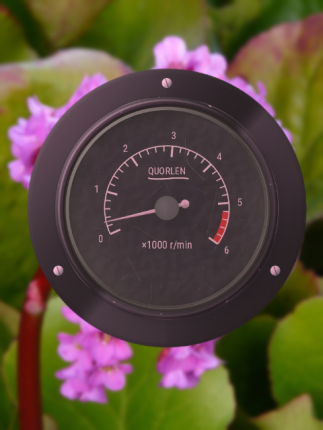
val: 300
